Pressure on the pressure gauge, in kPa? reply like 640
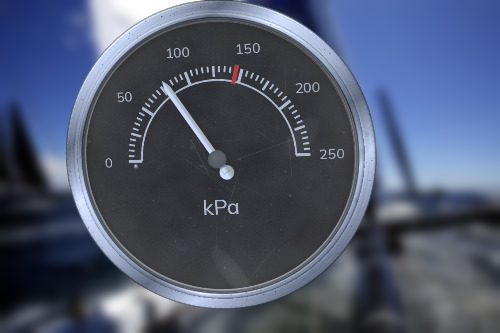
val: 80
